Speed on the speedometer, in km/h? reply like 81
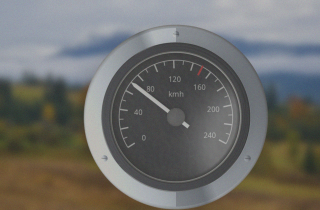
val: 70
